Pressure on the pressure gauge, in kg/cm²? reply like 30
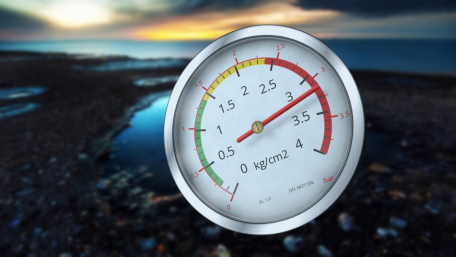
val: 3.2
